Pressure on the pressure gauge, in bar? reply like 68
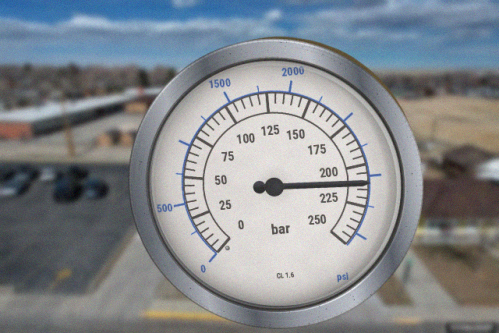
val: 210
